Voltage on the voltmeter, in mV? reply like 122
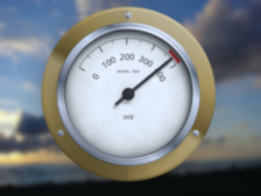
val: 375
